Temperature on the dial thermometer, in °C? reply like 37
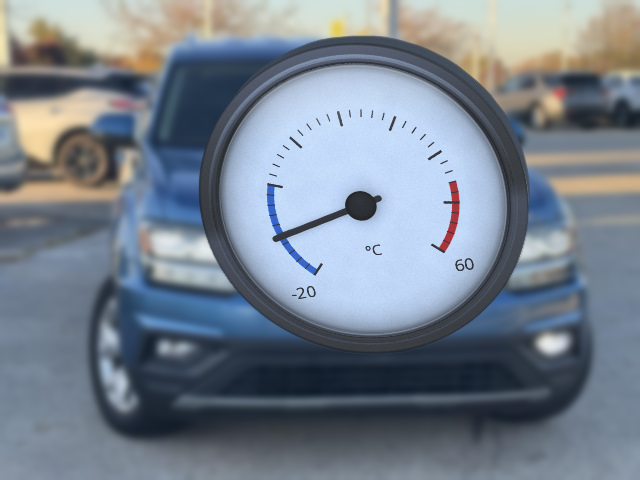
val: -10
